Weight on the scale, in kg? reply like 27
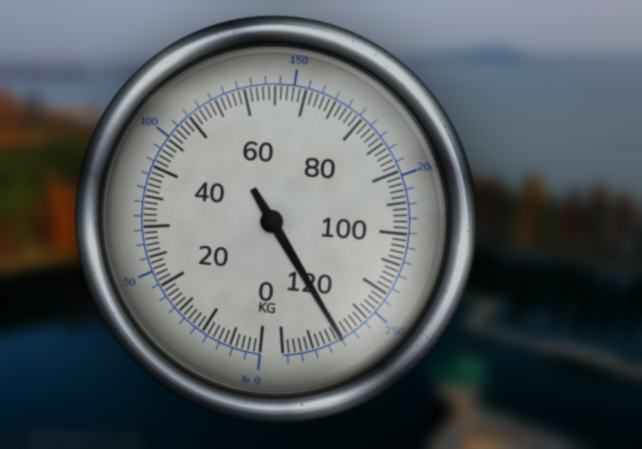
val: 120
